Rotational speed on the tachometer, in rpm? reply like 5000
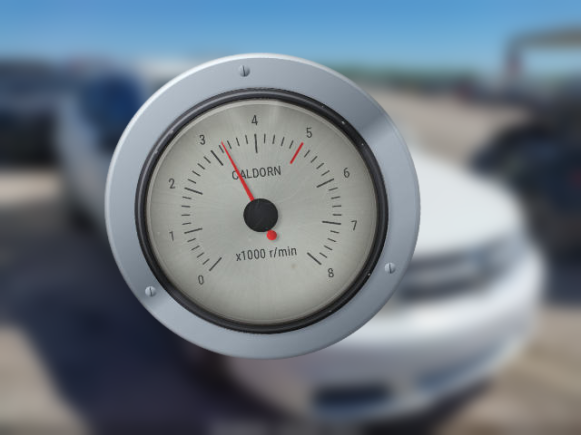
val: 3300
